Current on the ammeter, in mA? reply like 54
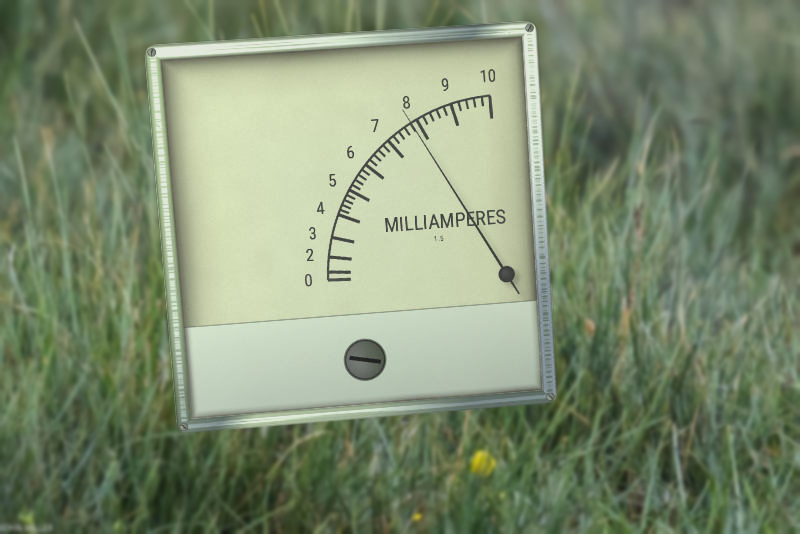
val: 7.8
